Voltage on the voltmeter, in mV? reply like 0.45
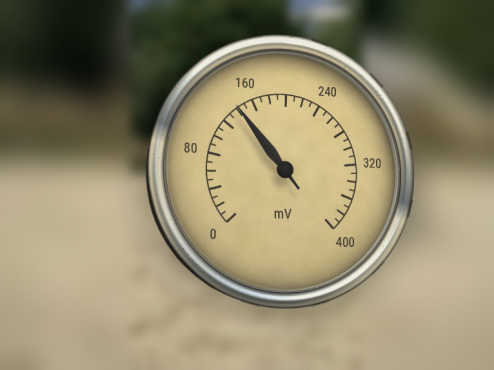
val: 140
